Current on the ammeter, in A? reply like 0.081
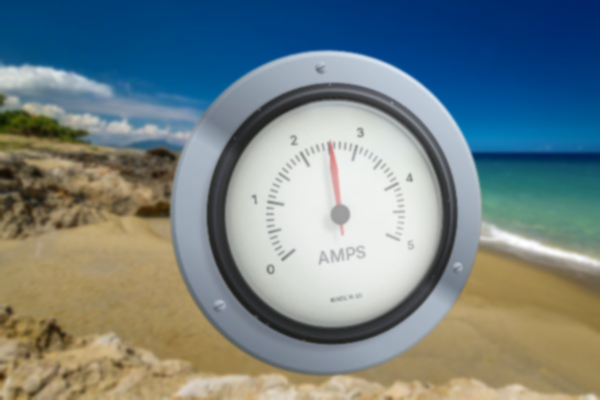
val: 2.5
